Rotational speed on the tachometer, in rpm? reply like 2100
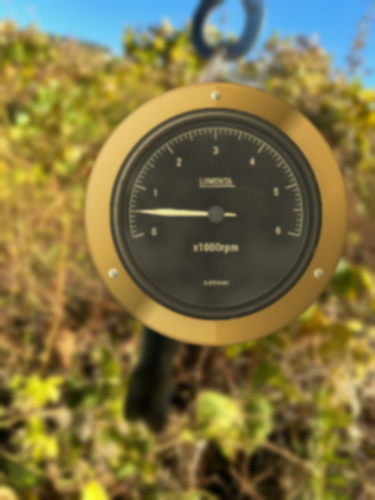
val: 500
